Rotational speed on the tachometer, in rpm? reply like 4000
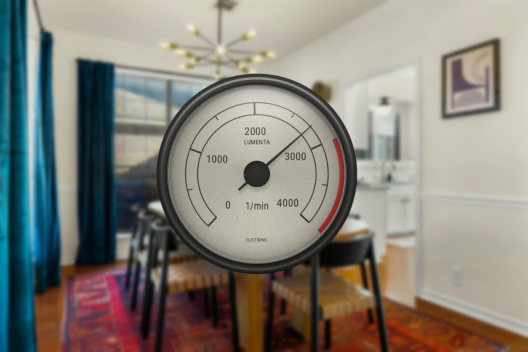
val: 2750
